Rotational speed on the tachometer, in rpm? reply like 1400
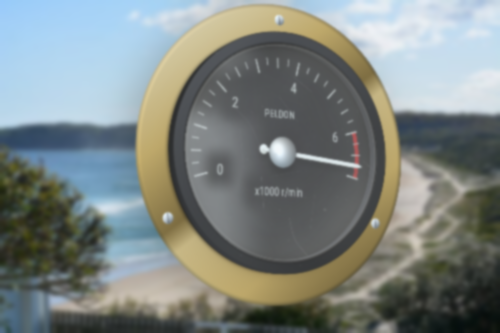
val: 6750
